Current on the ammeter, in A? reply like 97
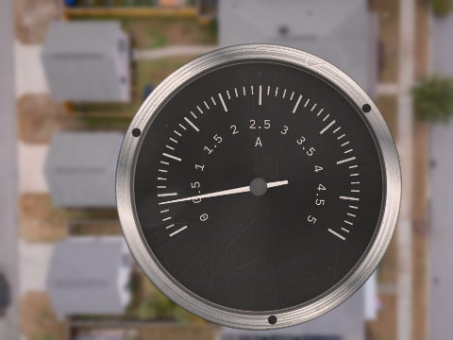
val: 0.4
